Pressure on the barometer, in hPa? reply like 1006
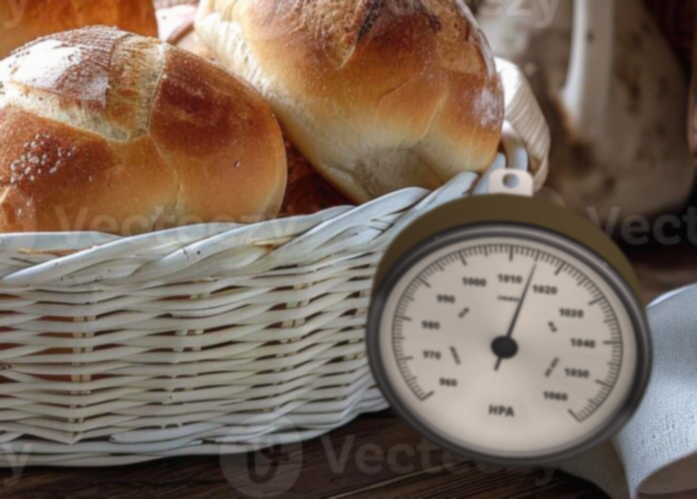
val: 1015
